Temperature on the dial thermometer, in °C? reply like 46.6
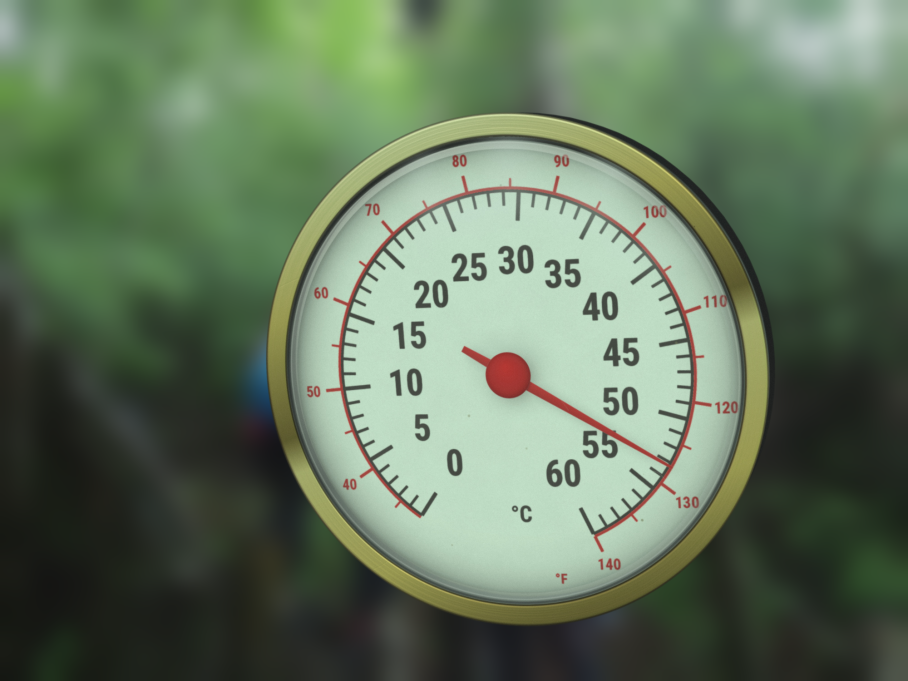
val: 53
